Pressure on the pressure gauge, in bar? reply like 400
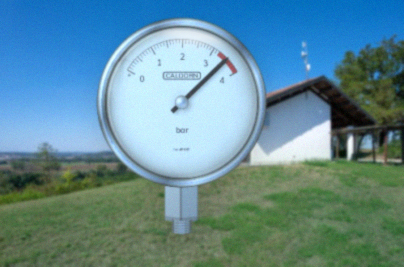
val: 3.5
